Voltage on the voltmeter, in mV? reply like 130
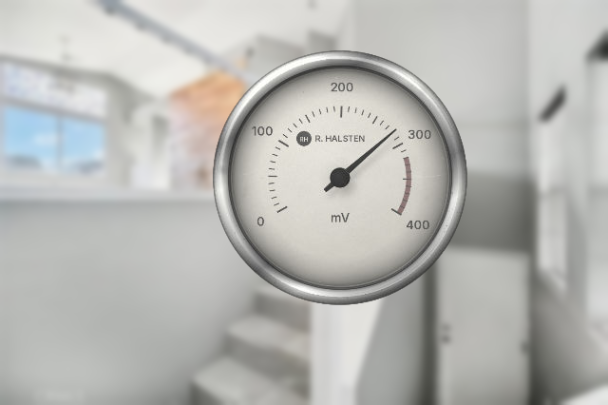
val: 280
